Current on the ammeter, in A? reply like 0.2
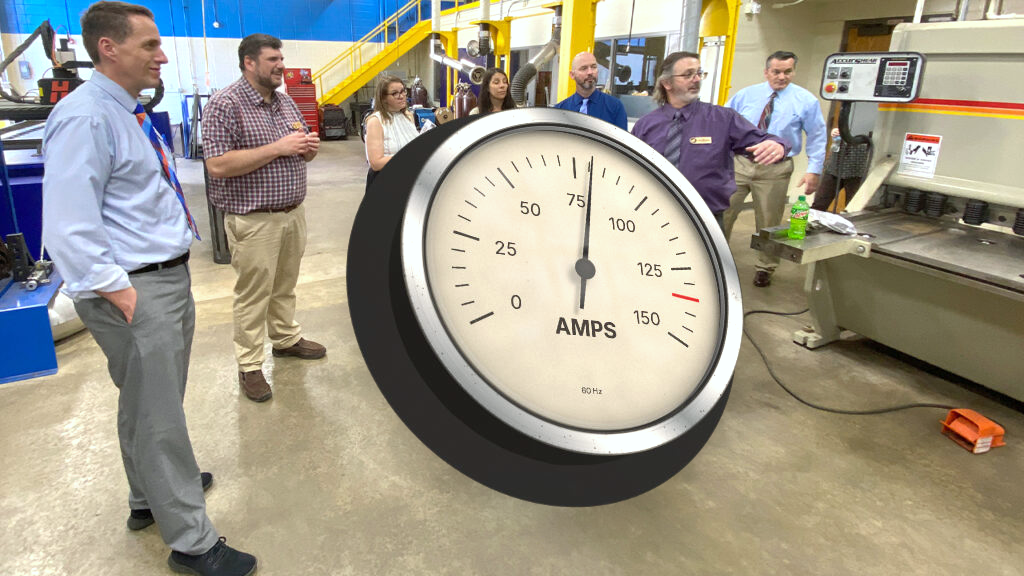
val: 80
